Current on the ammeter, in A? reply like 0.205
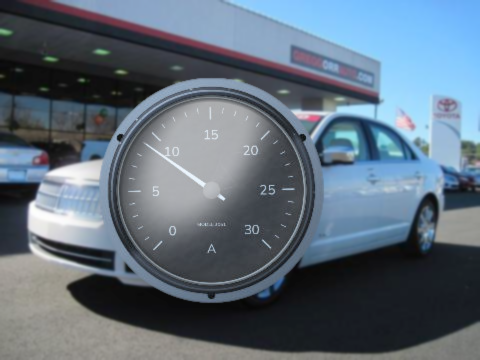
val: 9
